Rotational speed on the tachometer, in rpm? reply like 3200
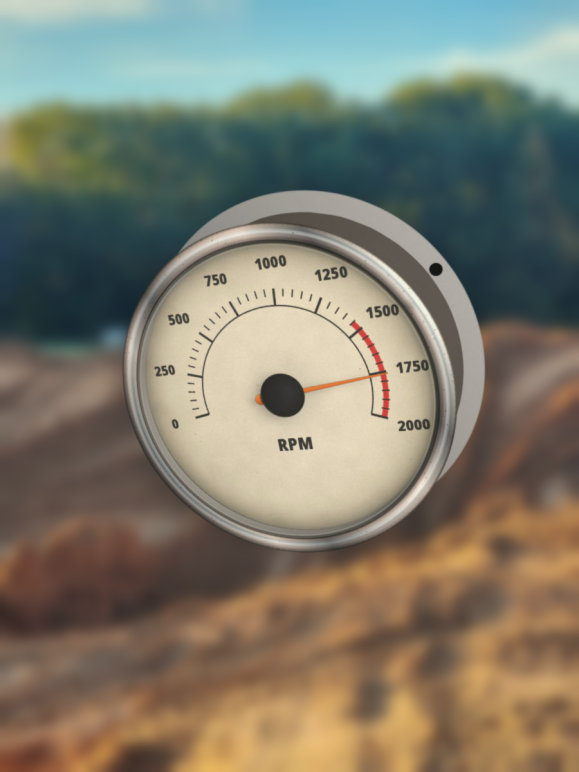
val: 1750
